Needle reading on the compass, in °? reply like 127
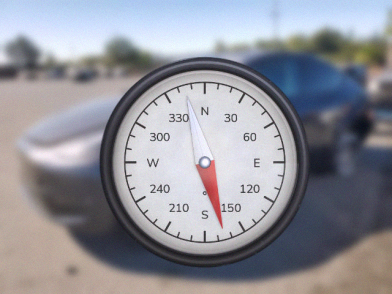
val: 165
